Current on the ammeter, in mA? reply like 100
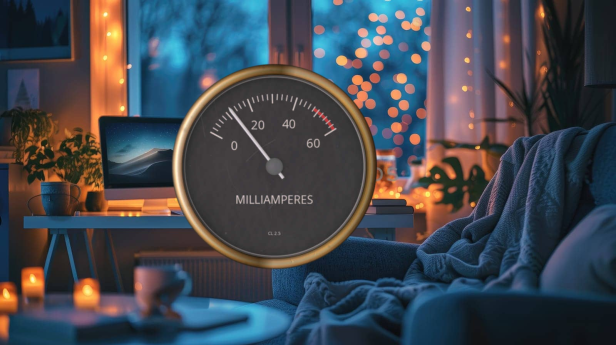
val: 12
